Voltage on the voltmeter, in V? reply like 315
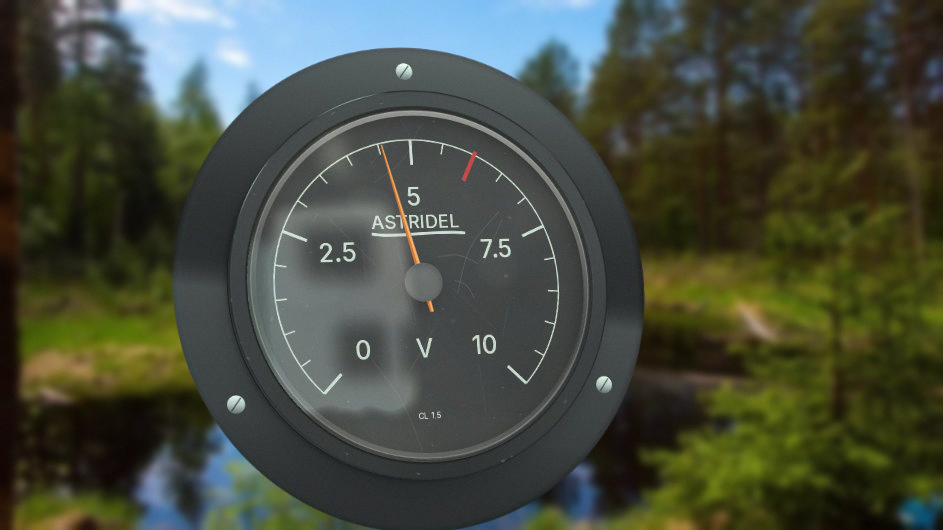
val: 4.5
